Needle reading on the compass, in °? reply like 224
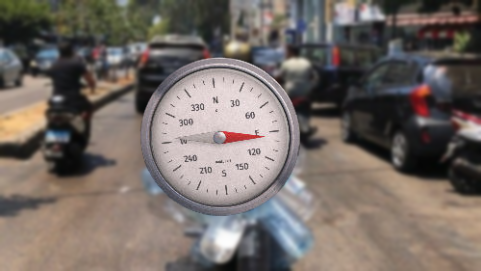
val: 95
